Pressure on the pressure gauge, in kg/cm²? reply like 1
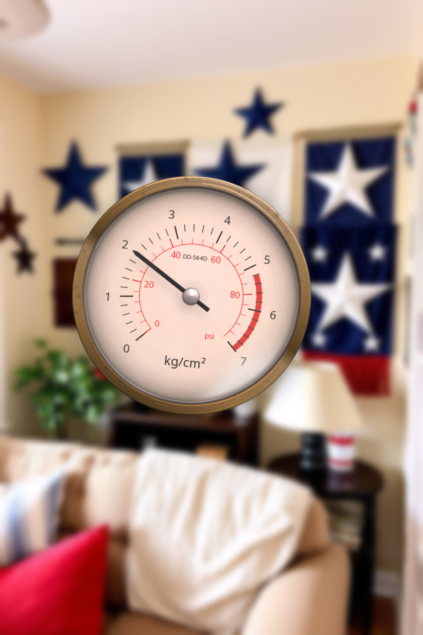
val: 2
